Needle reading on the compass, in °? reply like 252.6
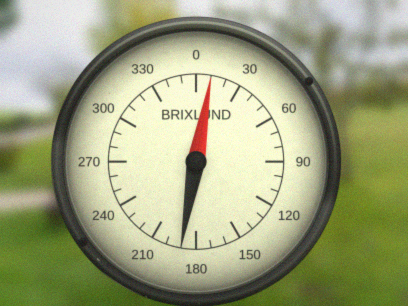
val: 10
